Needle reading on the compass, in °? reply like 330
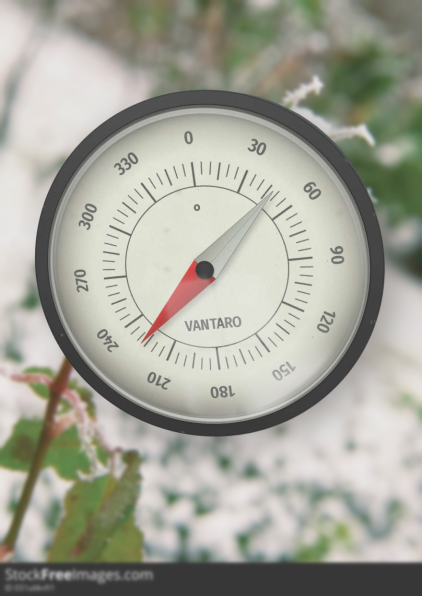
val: 227.5
